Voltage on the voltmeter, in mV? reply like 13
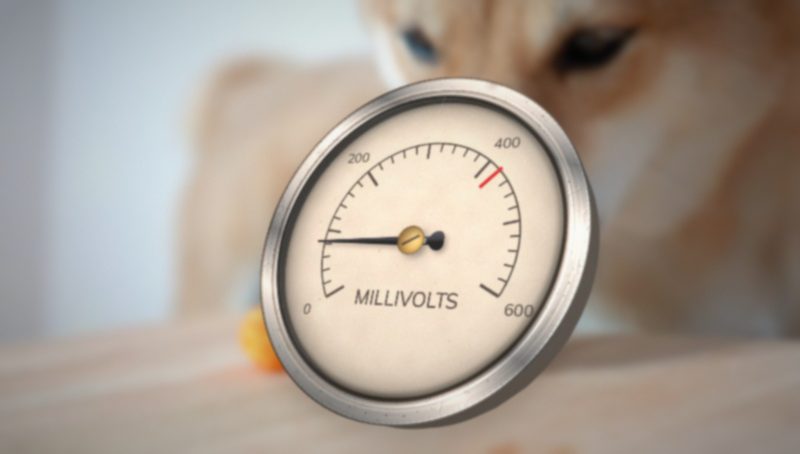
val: 80
